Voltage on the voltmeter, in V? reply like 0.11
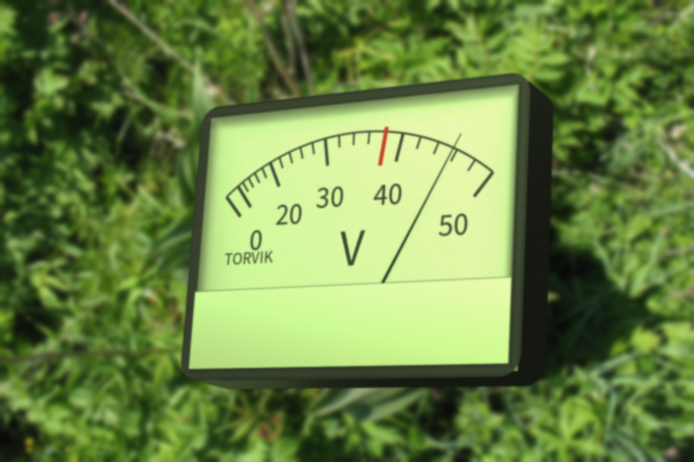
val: 46
